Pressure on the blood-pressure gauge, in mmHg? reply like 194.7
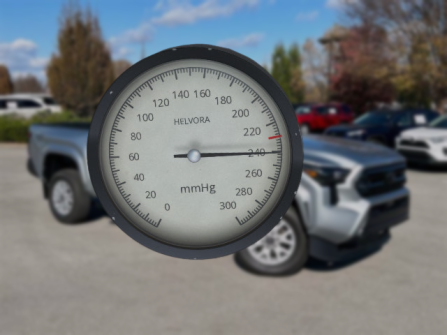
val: 240
